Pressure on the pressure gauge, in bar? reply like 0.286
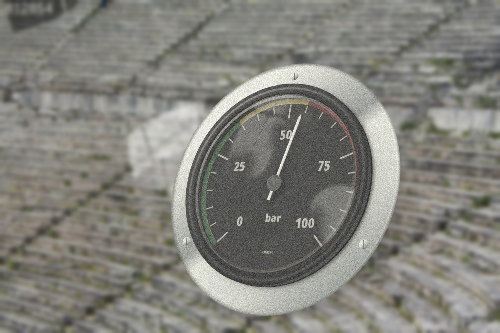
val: 55
